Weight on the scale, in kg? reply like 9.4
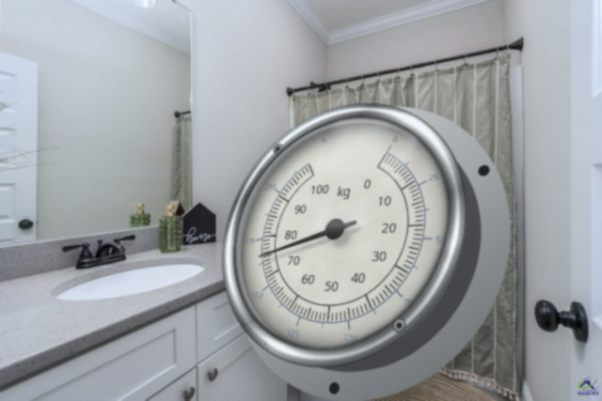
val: 75
